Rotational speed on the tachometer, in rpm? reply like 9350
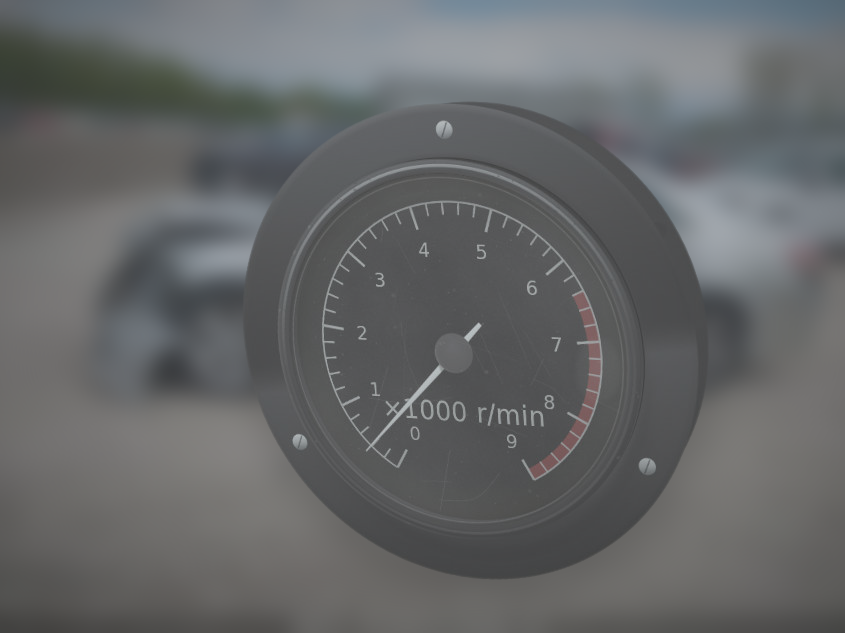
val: 400
